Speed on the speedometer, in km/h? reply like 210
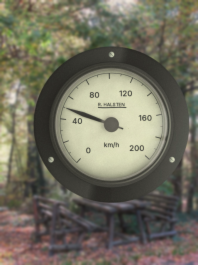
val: 50
